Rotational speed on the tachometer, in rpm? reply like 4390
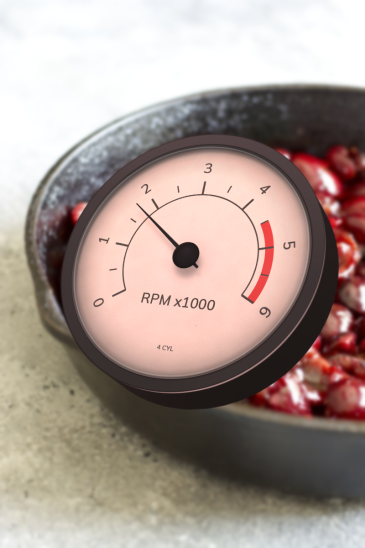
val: 1750
